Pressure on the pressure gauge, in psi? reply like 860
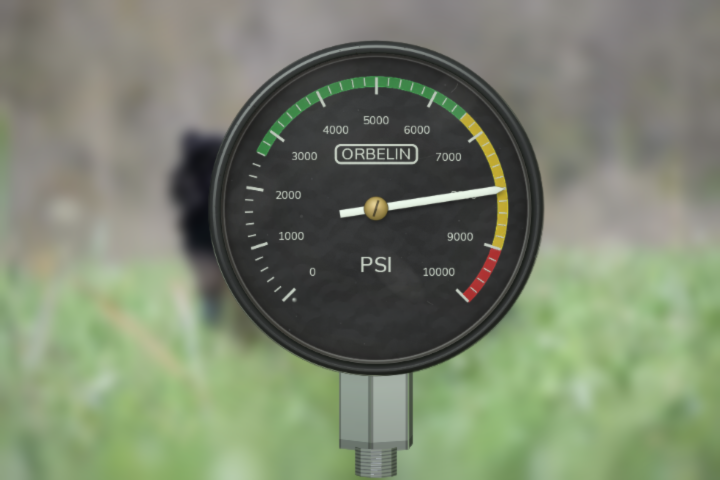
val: 8000
